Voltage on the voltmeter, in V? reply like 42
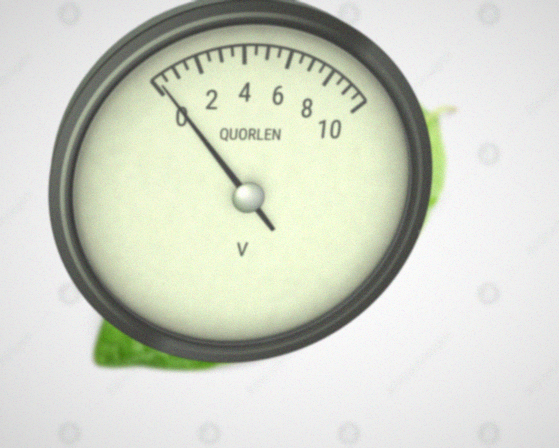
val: 0.25
